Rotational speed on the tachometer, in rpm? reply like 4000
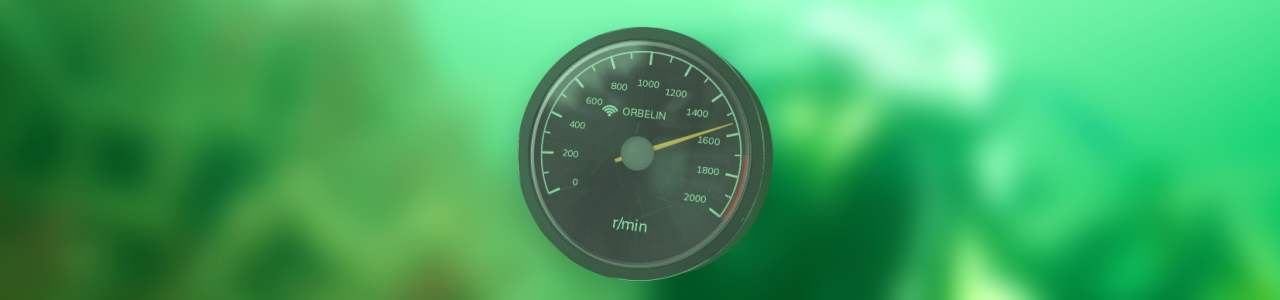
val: 1550
